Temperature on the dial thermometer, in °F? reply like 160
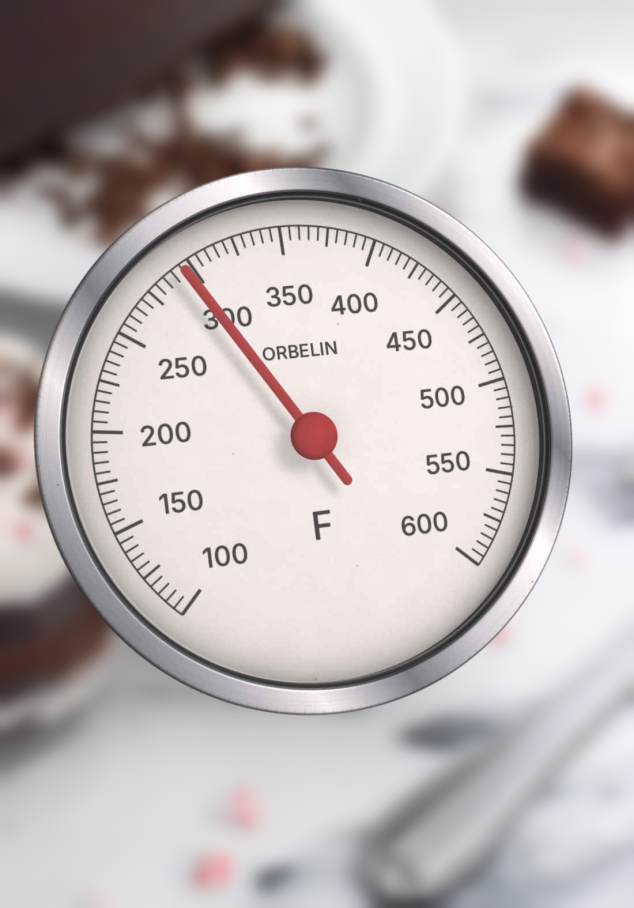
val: 295
